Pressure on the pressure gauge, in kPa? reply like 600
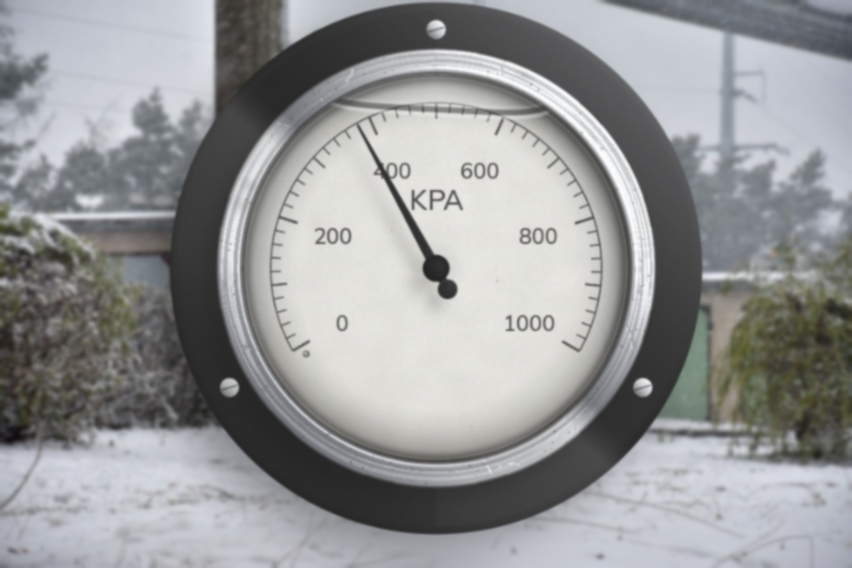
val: 380
